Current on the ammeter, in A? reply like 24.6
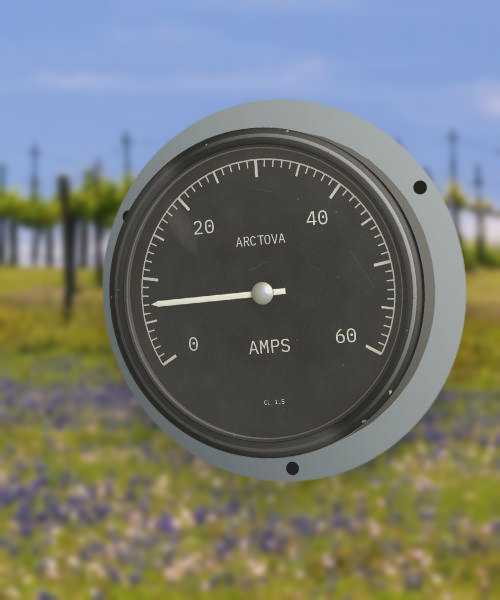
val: 7
